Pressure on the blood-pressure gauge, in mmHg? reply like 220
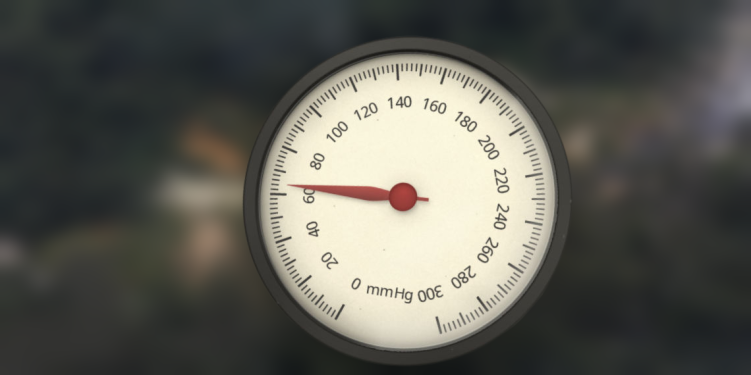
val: 64
